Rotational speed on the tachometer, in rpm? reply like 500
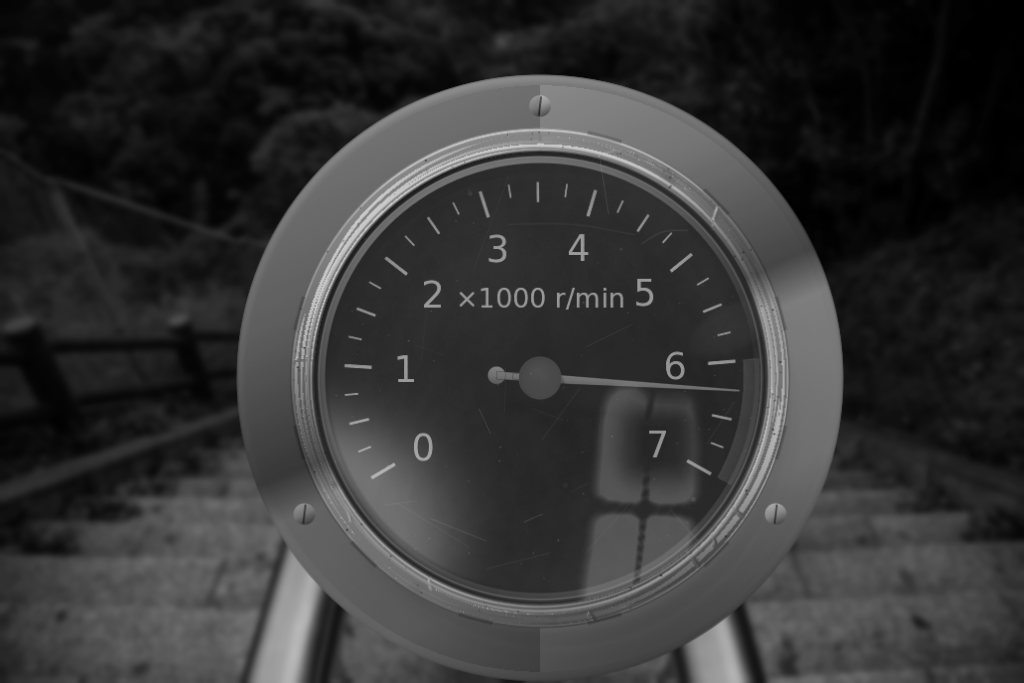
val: 6250
